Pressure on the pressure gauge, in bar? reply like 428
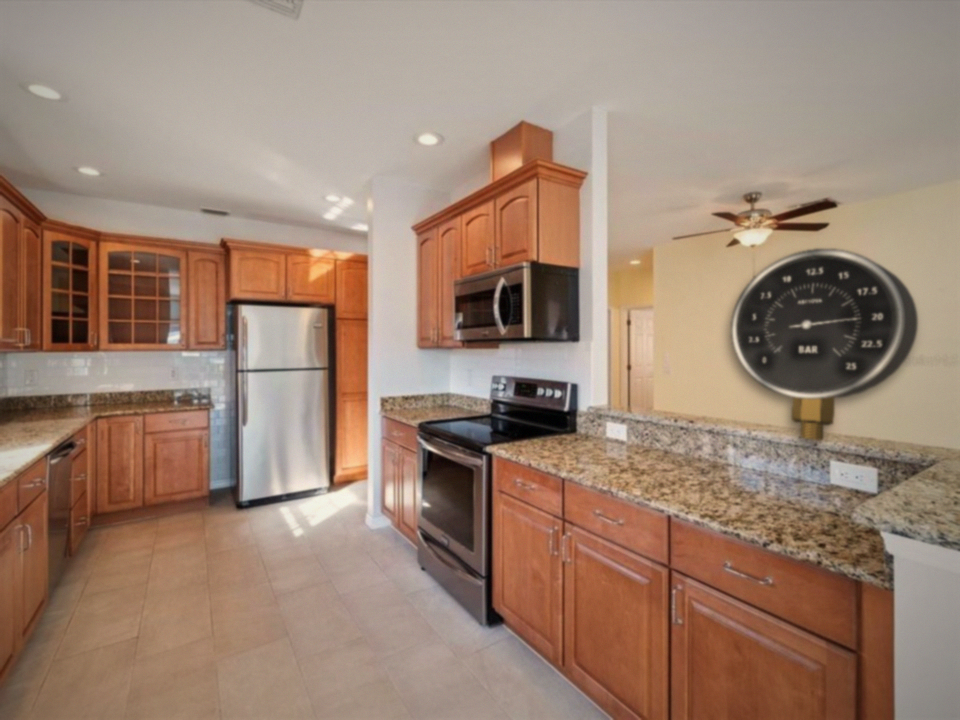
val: 20
